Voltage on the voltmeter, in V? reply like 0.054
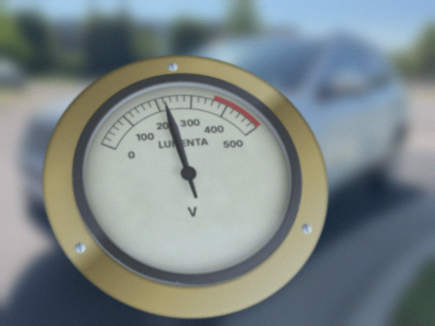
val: 220
